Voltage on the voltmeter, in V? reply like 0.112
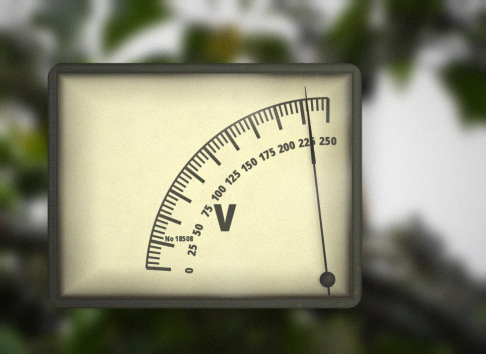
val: 230
